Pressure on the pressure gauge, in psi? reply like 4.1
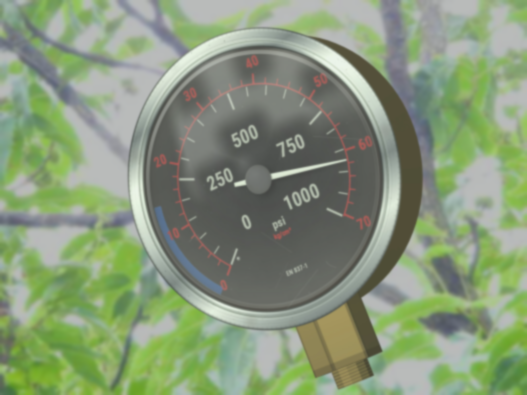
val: 875
